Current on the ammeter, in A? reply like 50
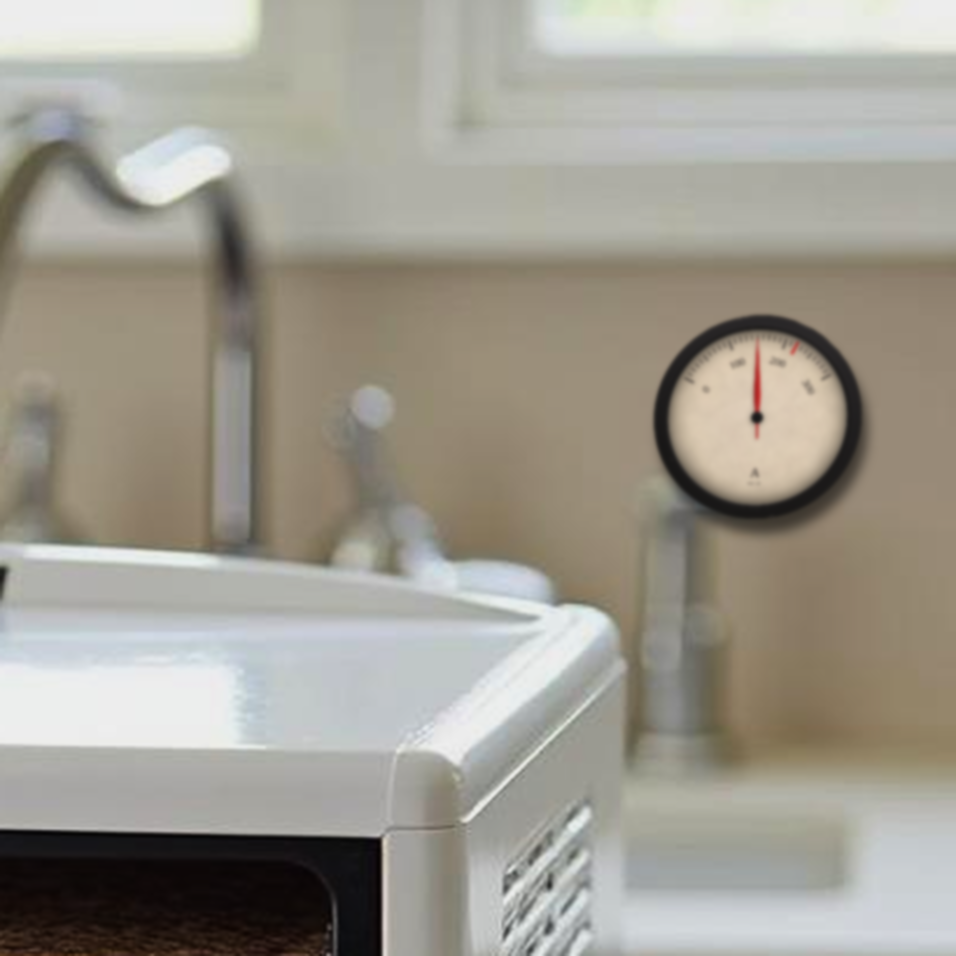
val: 150
